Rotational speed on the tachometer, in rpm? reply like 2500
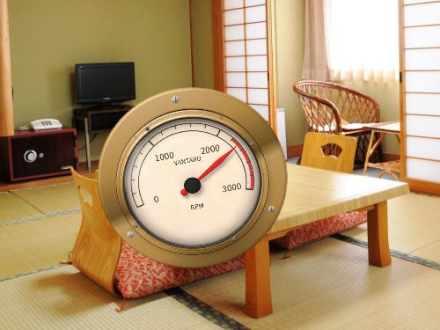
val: 2300
